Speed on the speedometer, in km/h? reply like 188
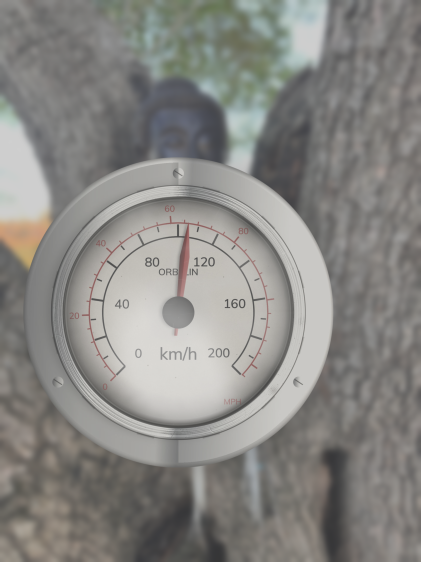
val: 105
